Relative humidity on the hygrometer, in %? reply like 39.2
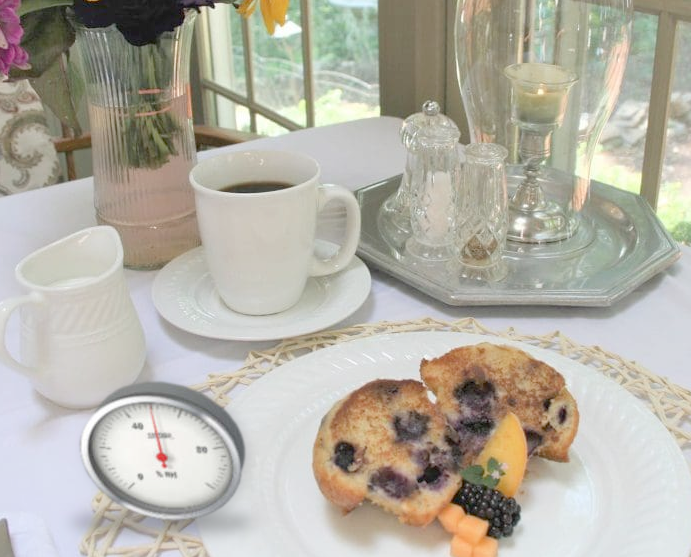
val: 50
